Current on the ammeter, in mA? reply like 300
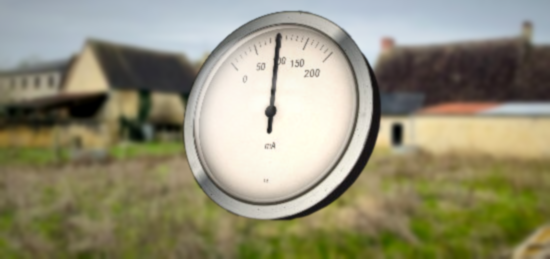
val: 100
